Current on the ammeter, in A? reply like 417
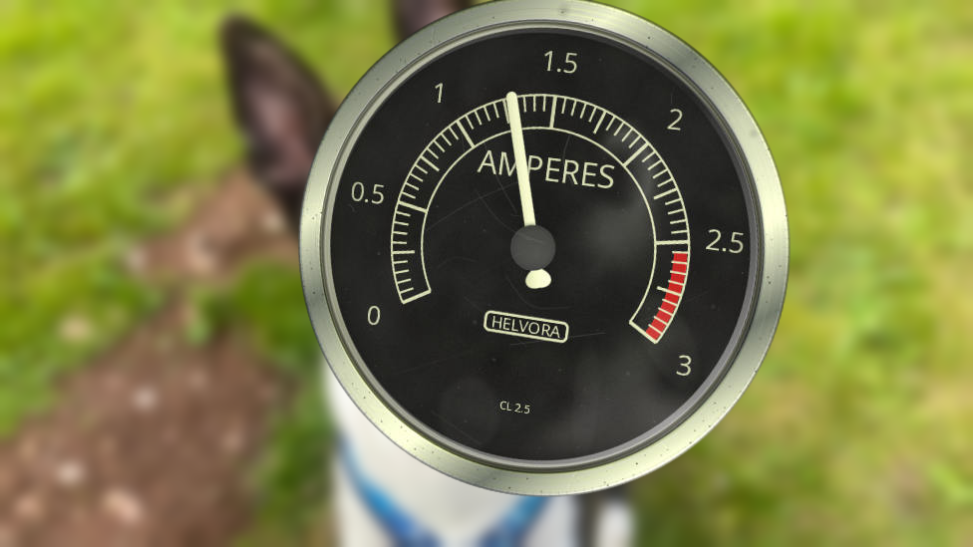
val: 1.3
